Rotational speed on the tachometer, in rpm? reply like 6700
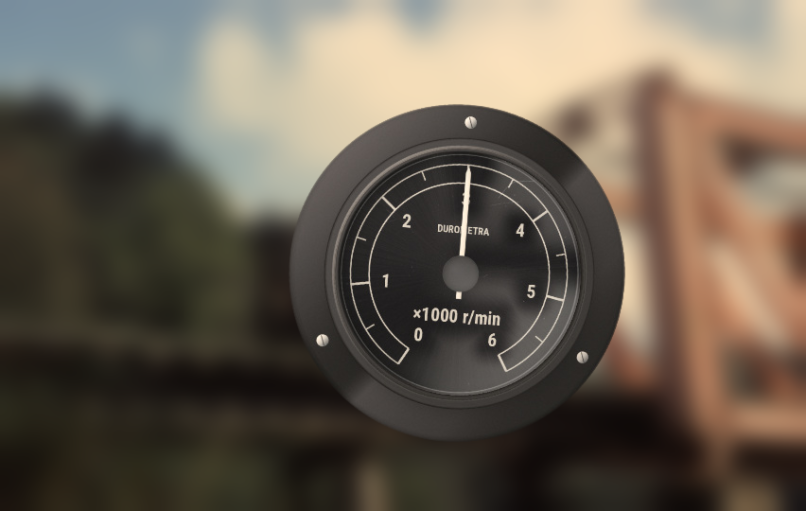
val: 3000
